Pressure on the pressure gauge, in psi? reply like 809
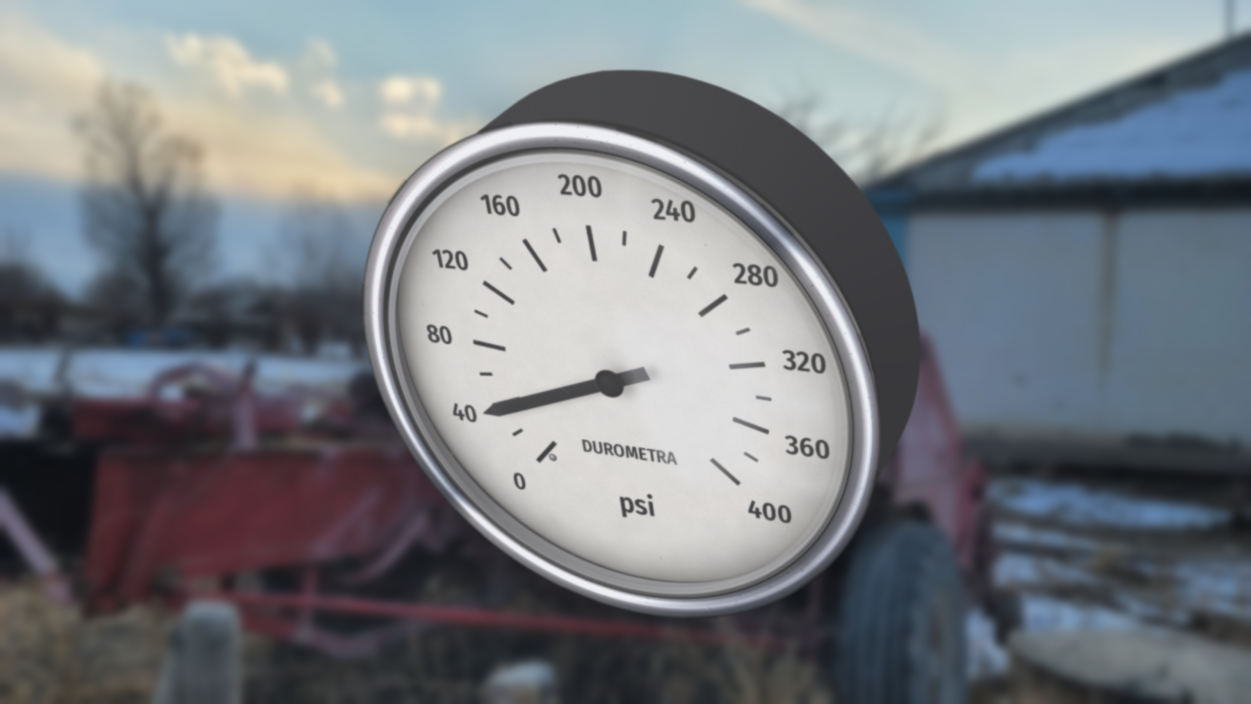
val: 40
